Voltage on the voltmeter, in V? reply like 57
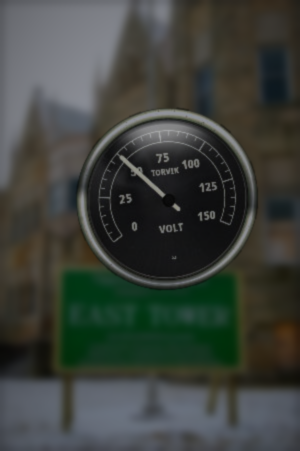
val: 50
